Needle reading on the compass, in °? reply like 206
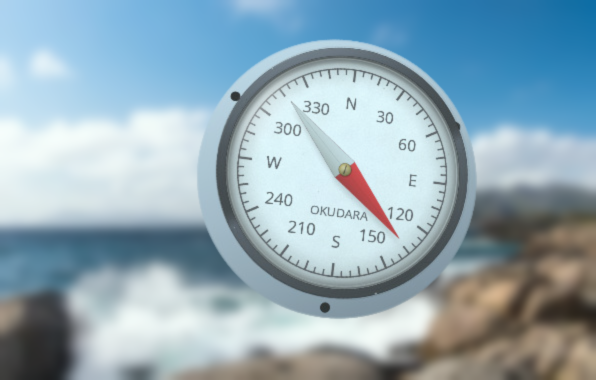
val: 135
